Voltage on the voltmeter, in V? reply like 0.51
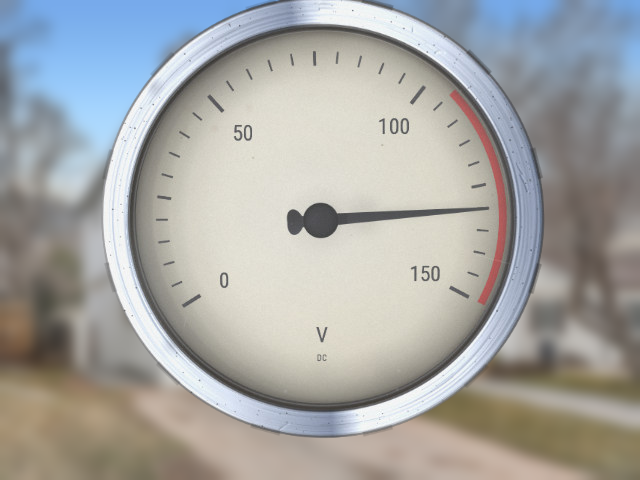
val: 130
